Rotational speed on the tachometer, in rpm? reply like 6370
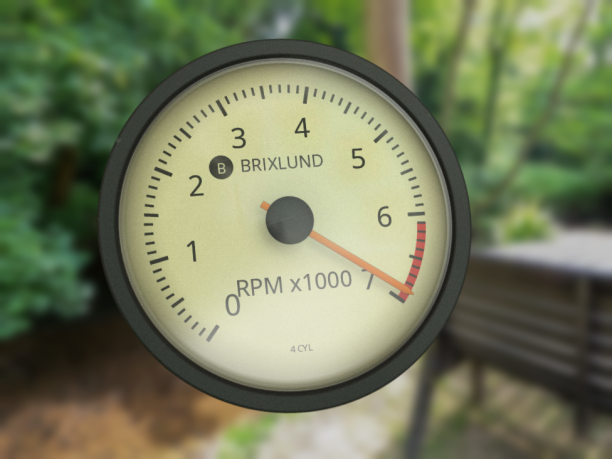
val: 6900
